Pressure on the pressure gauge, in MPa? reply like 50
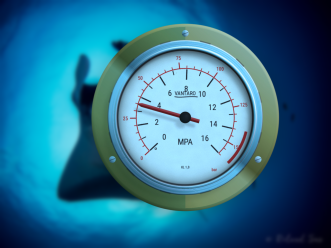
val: 3.5
